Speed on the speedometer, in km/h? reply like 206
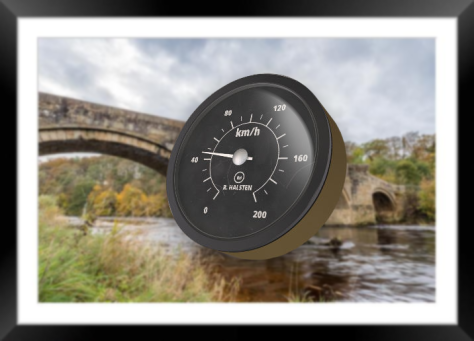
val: 45
